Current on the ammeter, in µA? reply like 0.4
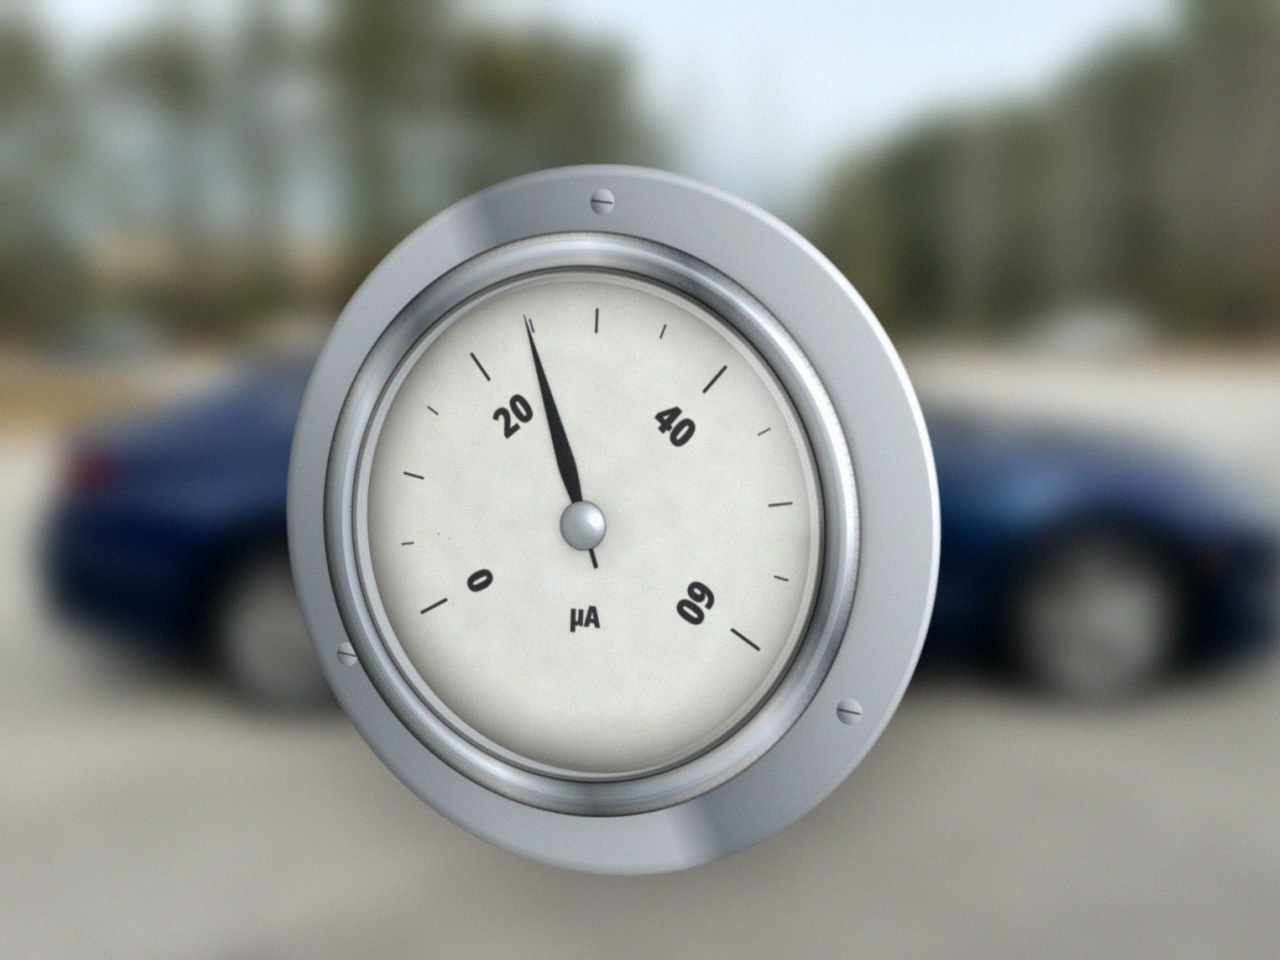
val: 25
